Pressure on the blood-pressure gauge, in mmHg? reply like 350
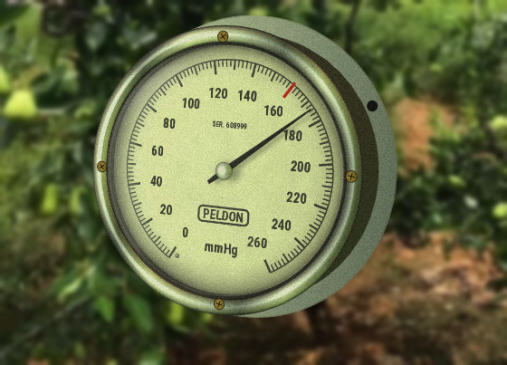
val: 174
